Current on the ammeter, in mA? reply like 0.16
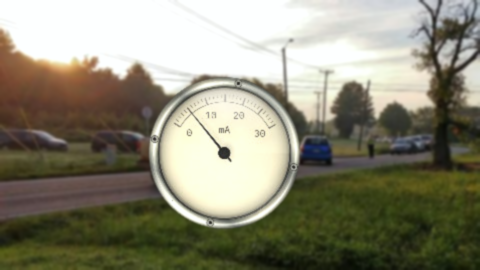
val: 5
